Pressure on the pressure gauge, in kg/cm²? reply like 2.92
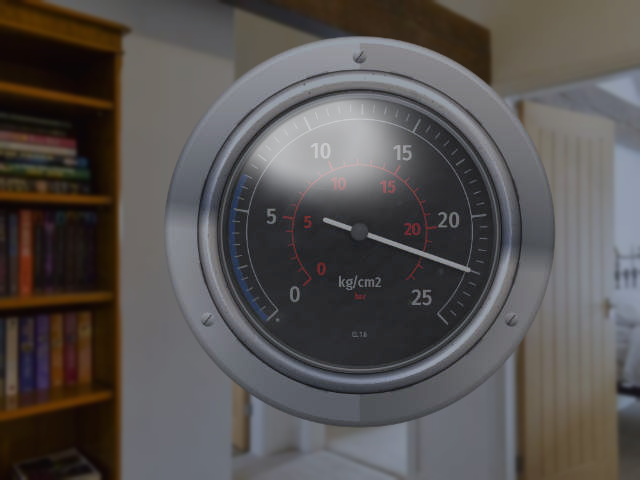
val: 22.5
